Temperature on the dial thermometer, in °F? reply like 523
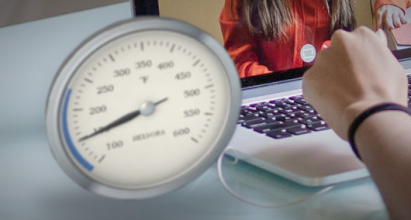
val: 150
